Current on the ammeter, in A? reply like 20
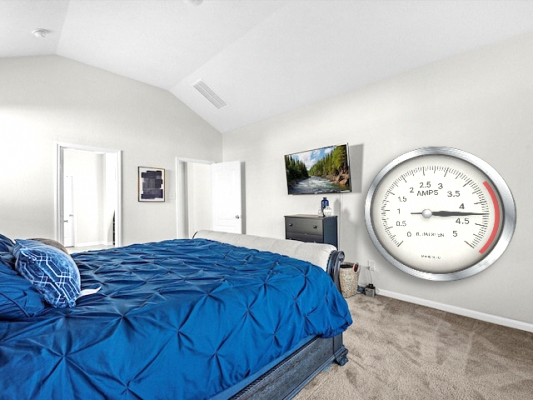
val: 4.25
